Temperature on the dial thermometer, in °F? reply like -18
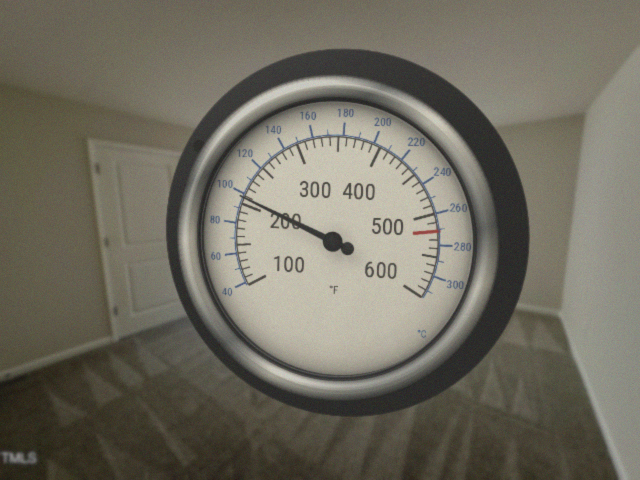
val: 210
